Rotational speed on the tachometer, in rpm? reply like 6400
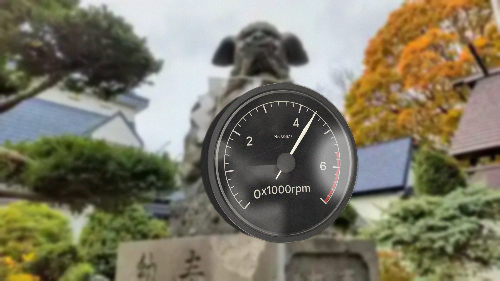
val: 4400
